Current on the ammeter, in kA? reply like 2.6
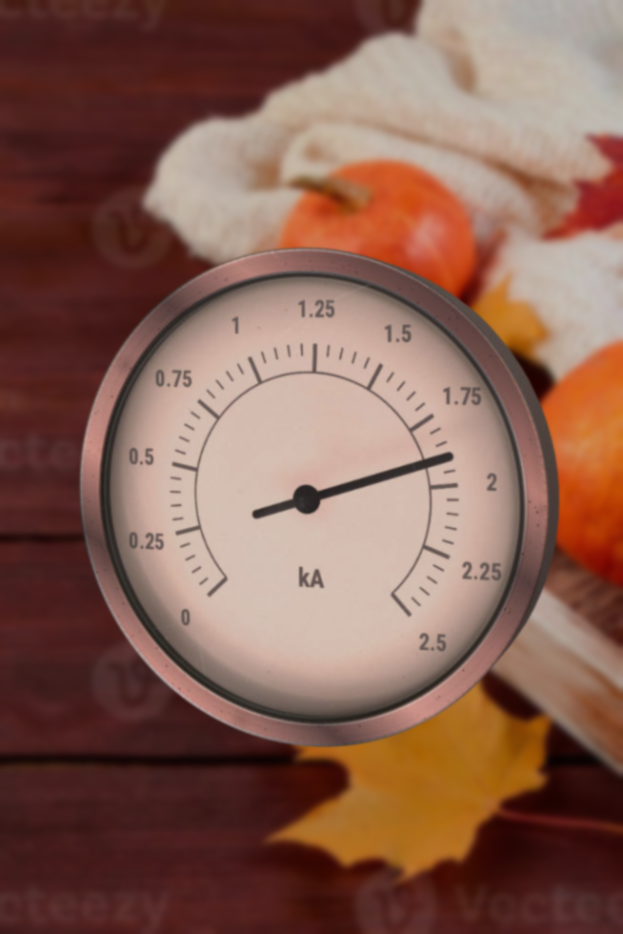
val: 1.9
